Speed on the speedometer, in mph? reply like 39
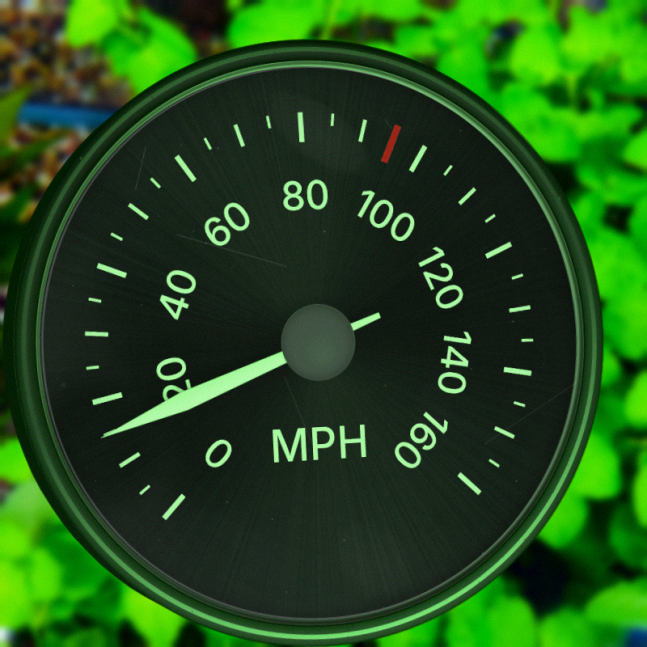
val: 15
